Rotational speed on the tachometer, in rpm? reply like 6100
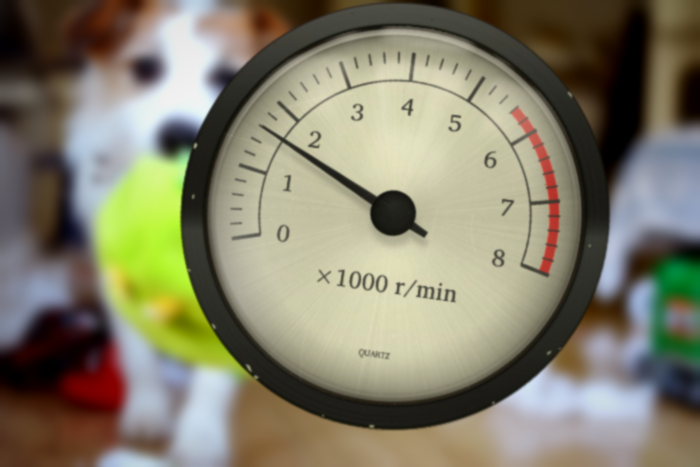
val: 1600
